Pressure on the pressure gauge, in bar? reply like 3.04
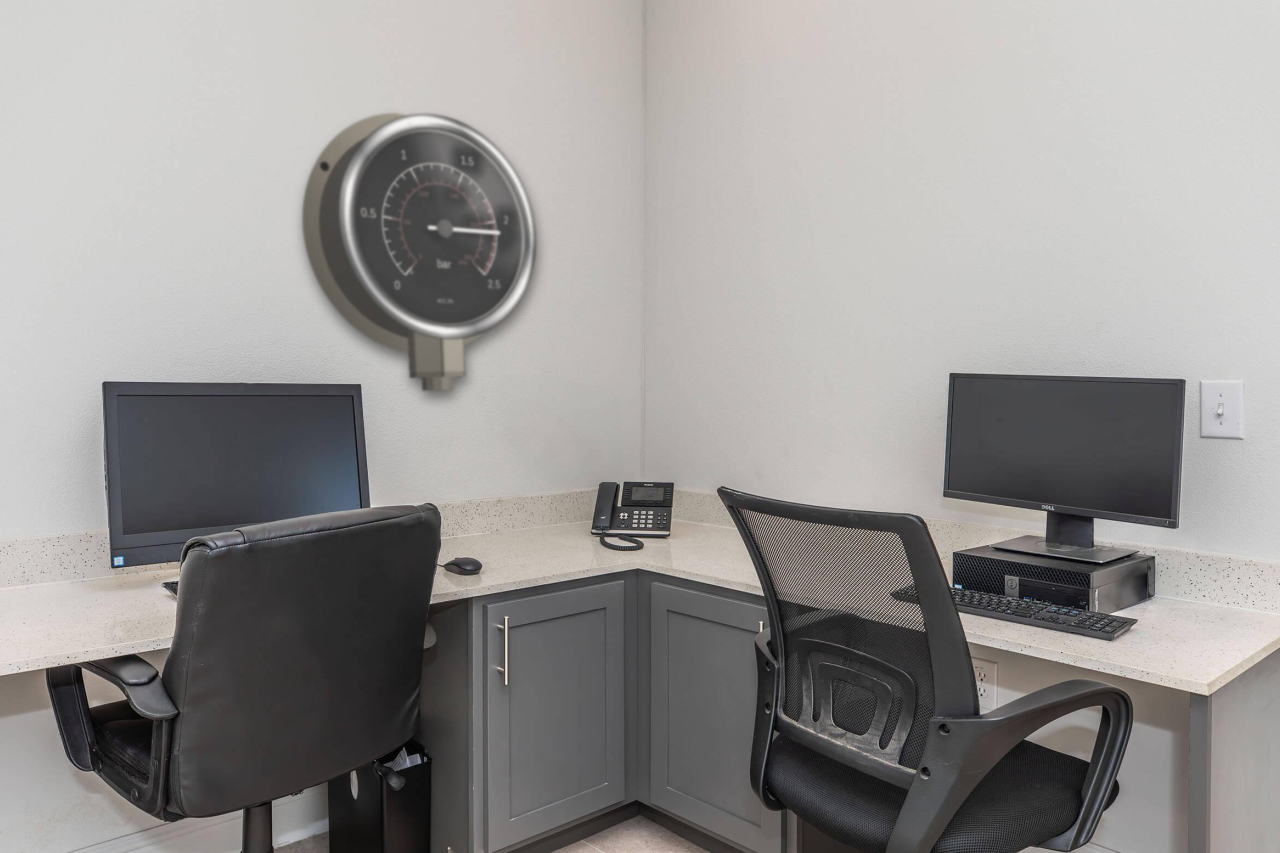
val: 2.1
